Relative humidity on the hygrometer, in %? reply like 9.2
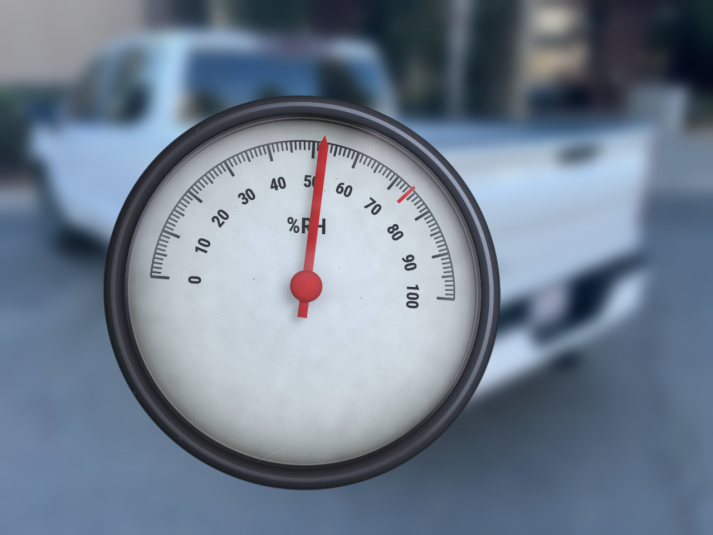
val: 52
